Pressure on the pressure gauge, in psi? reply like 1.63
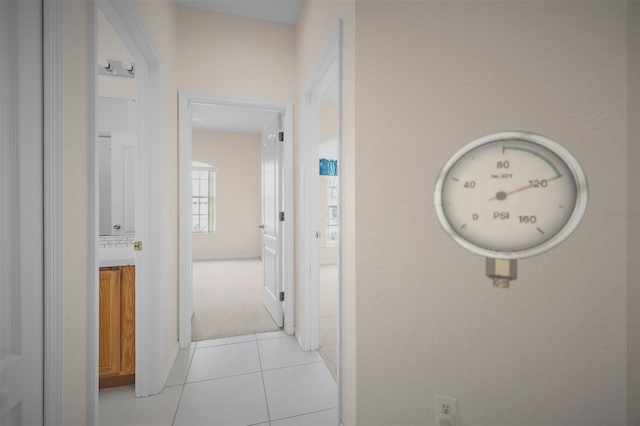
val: 120
